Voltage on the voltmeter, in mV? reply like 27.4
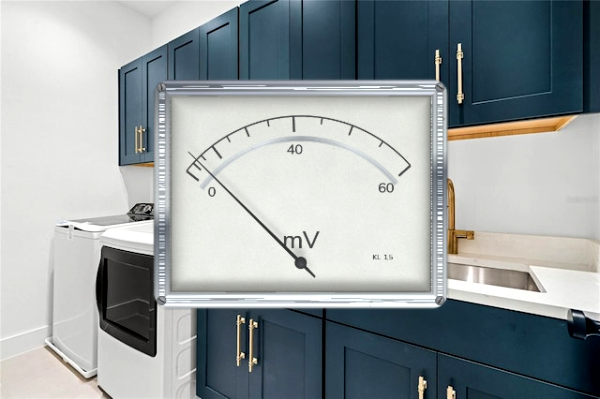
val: 12.5
